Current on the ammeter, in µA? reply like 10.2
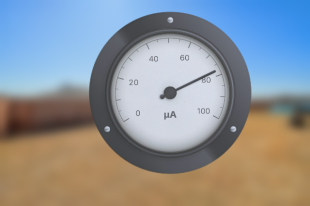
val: 77.5
